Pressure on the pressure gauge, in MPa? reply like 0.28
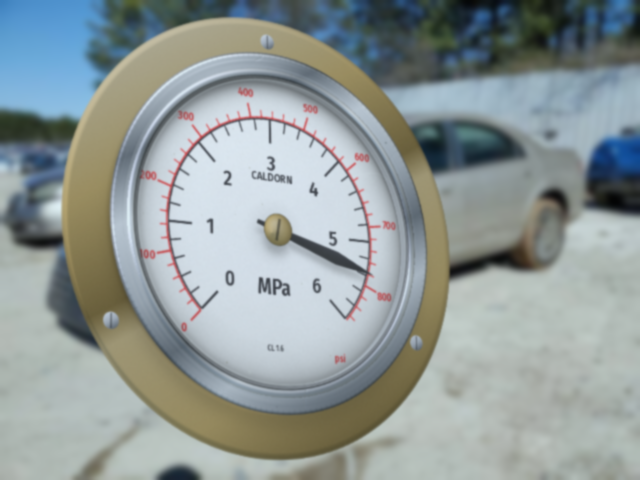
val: 5.4
